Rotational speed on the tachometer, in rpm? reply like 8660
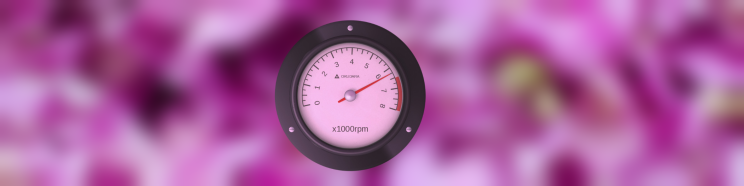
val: 6250
